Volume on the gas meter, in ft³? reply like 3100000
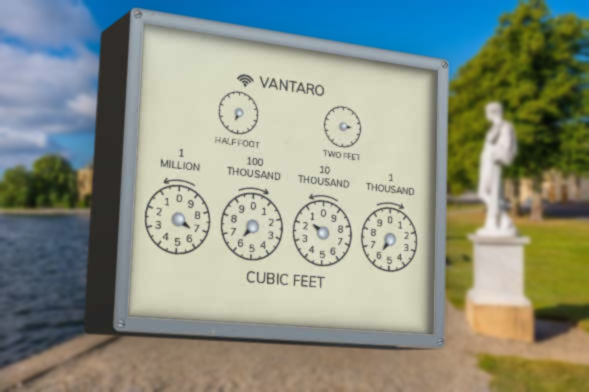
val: 661600
